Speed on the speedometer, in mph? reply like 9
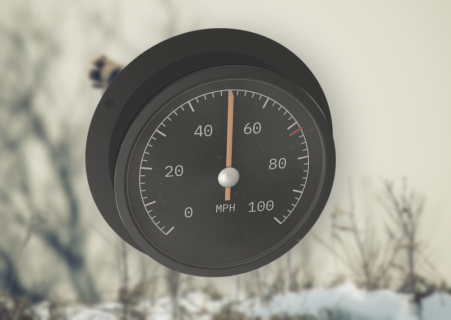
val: 50
